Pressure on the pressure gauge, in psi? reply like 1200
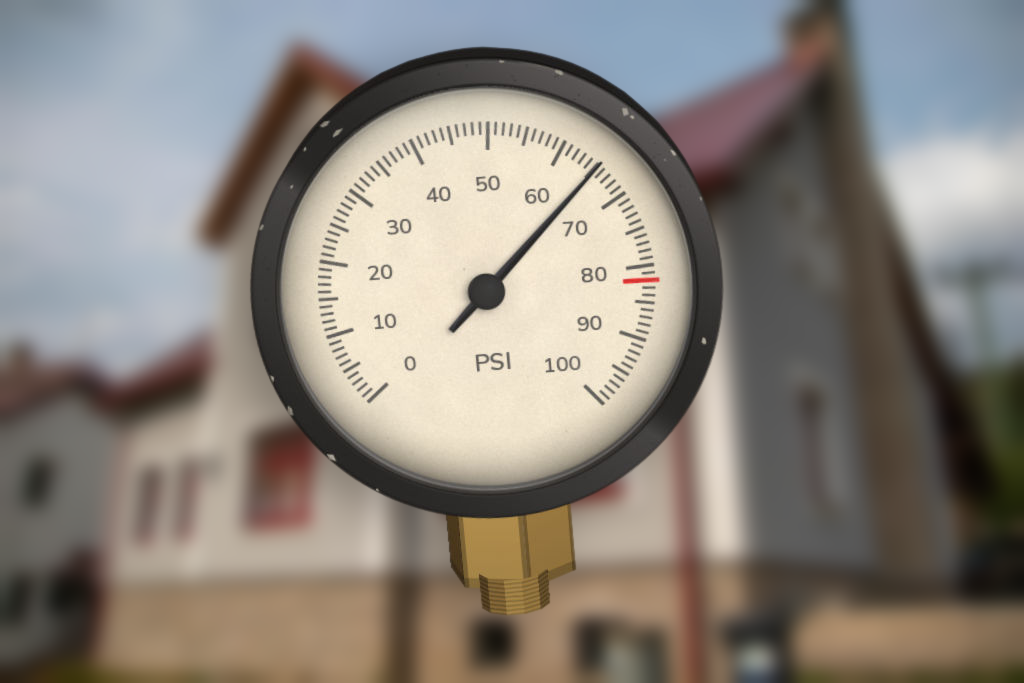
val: 65
